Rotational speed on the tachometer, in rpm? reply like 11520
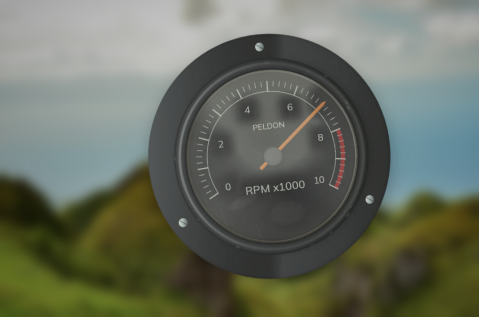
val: 7000
